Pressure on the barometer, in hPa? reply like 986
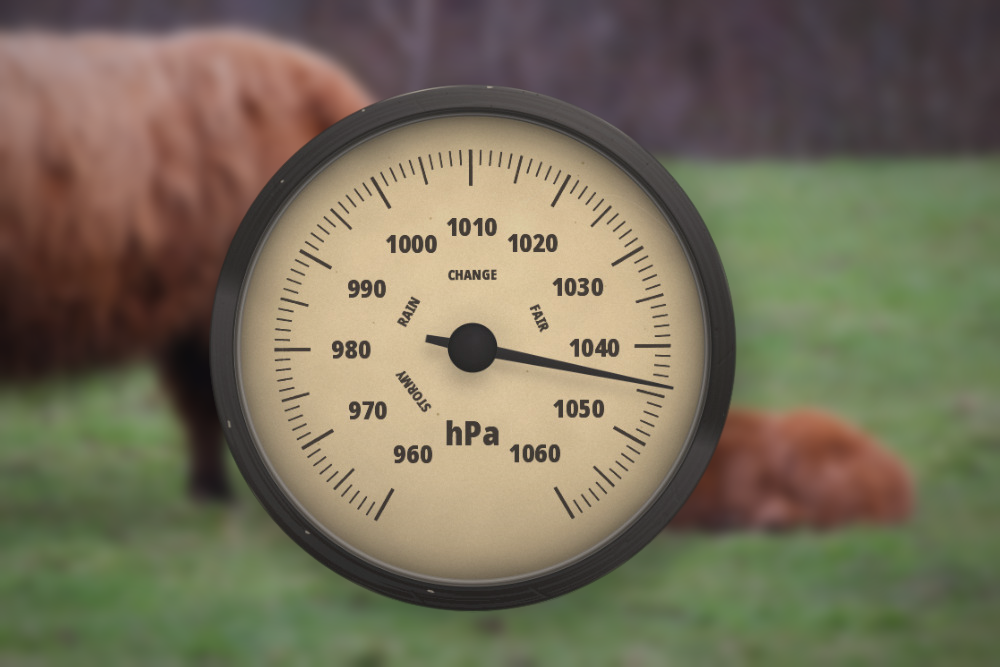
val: 1044
